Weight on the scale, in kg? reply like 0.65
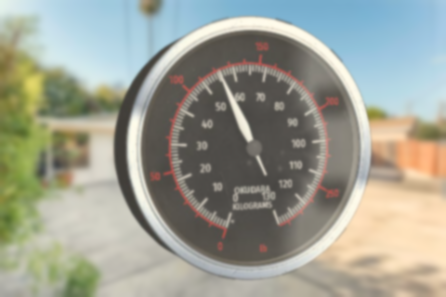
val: 55
